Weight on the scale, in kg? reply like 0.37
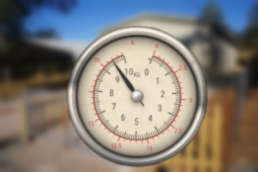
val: 9.5
